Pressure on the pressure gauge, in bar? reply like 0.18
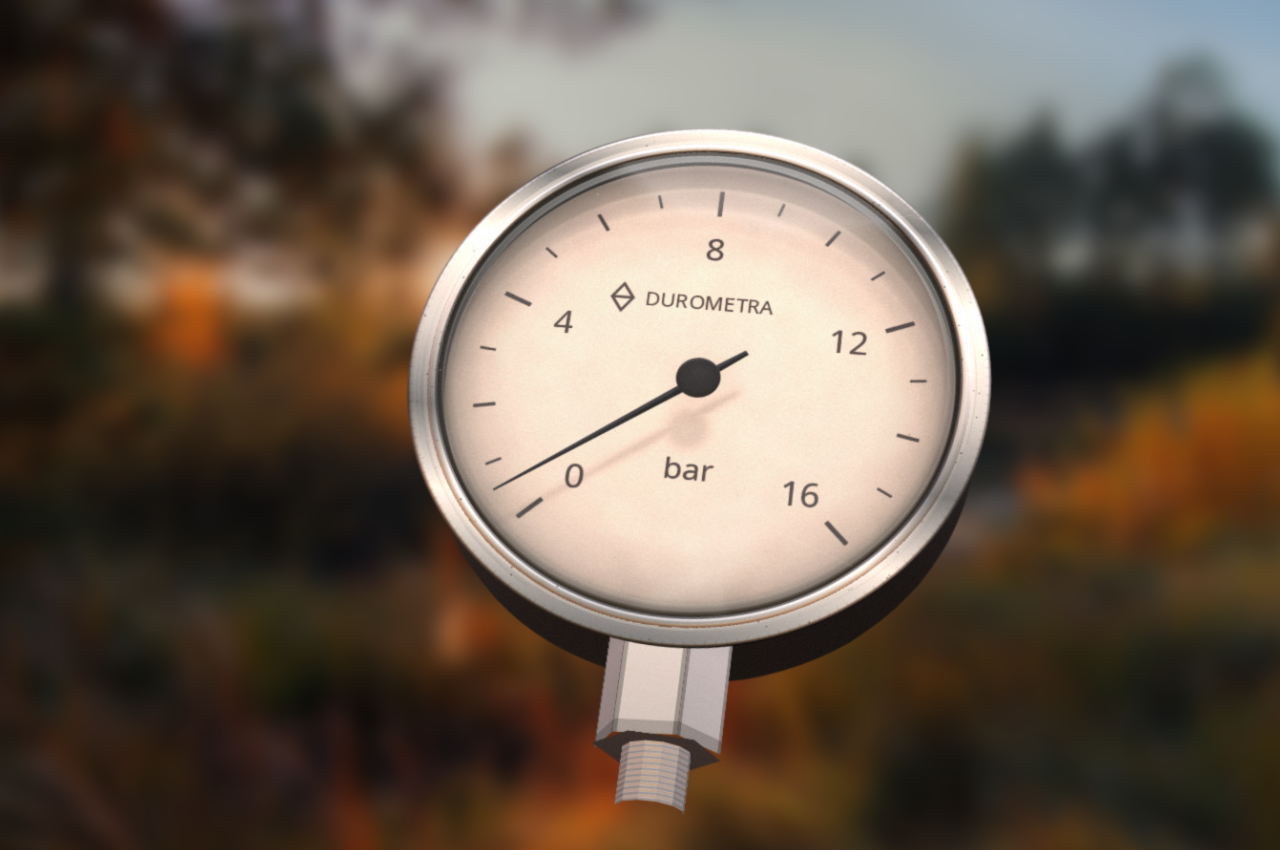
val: 0.5
